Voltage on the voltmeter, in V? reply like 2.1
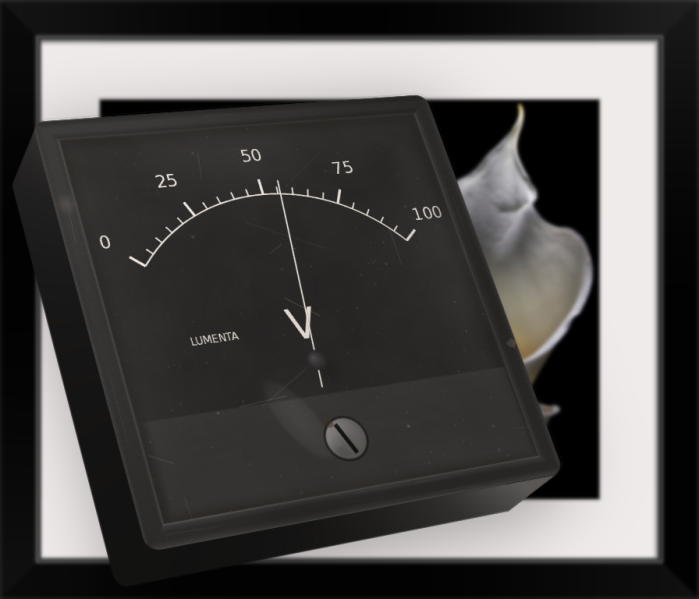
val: 55
